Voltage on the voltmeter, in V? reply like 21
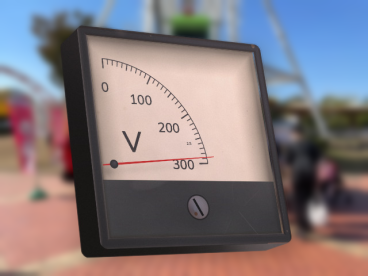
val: 290
